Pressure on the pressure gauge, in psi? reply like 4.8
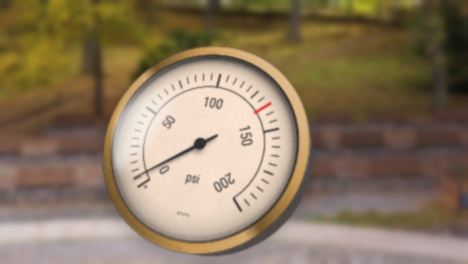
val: 5
